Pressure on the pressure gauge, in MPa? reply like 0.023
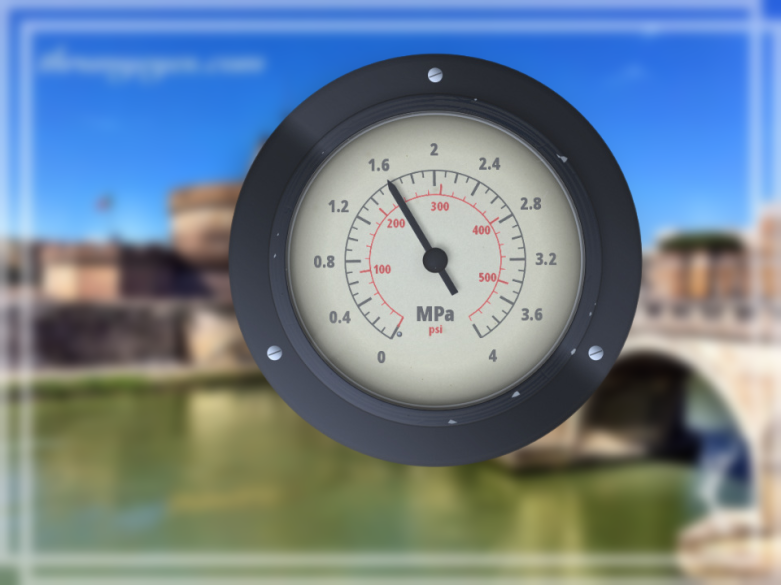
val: 1.6
